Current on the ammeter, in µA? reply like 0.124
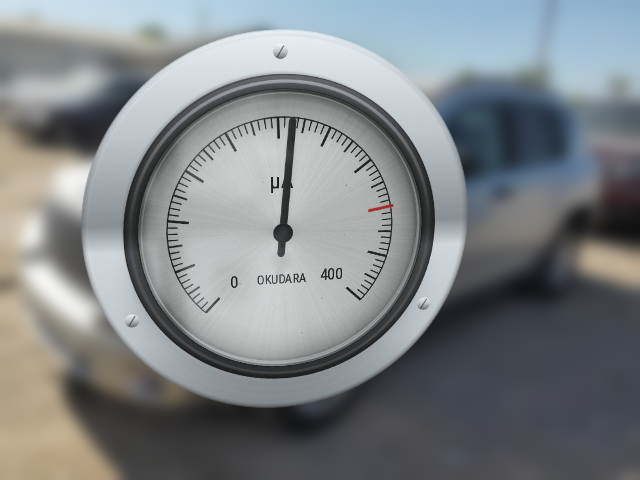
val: 210
